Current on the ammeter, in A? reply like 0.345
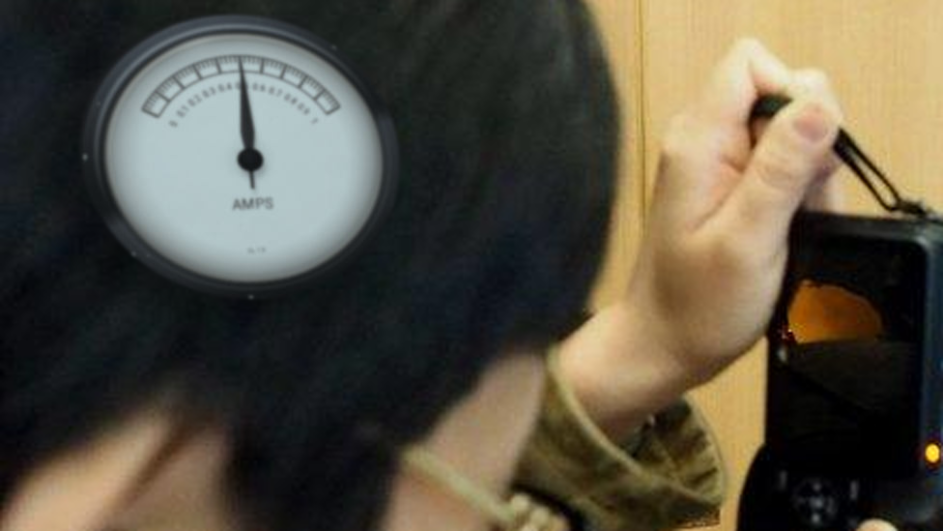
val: 0.5
